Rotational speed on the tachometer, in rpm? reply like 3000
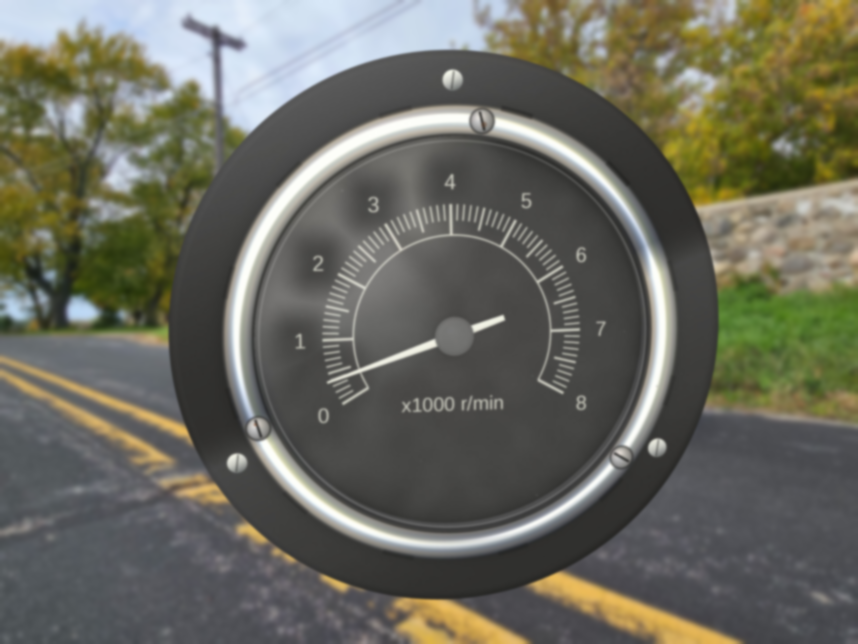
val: 400
